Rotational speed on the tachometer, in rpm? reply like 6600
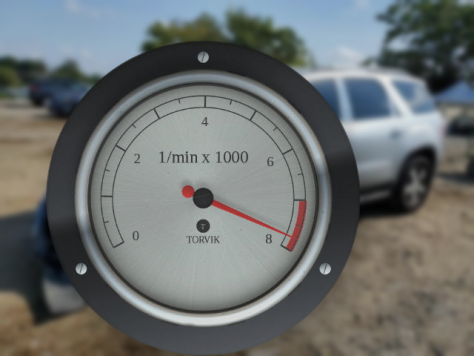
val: 7750
